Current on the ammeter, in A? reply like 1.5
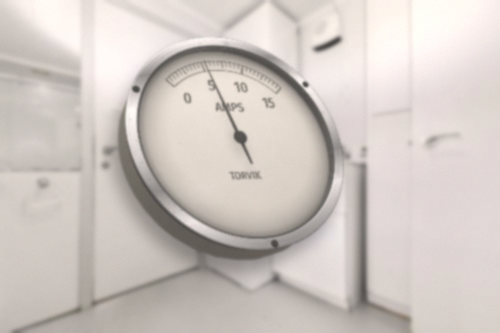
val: 5
